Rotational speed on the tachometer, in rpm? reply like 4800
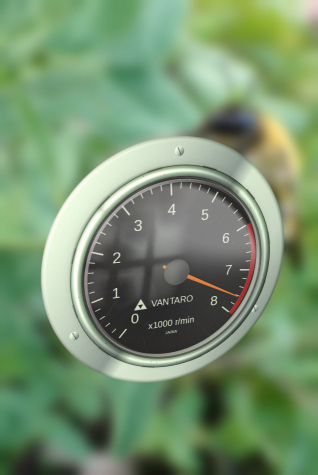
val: 7600
